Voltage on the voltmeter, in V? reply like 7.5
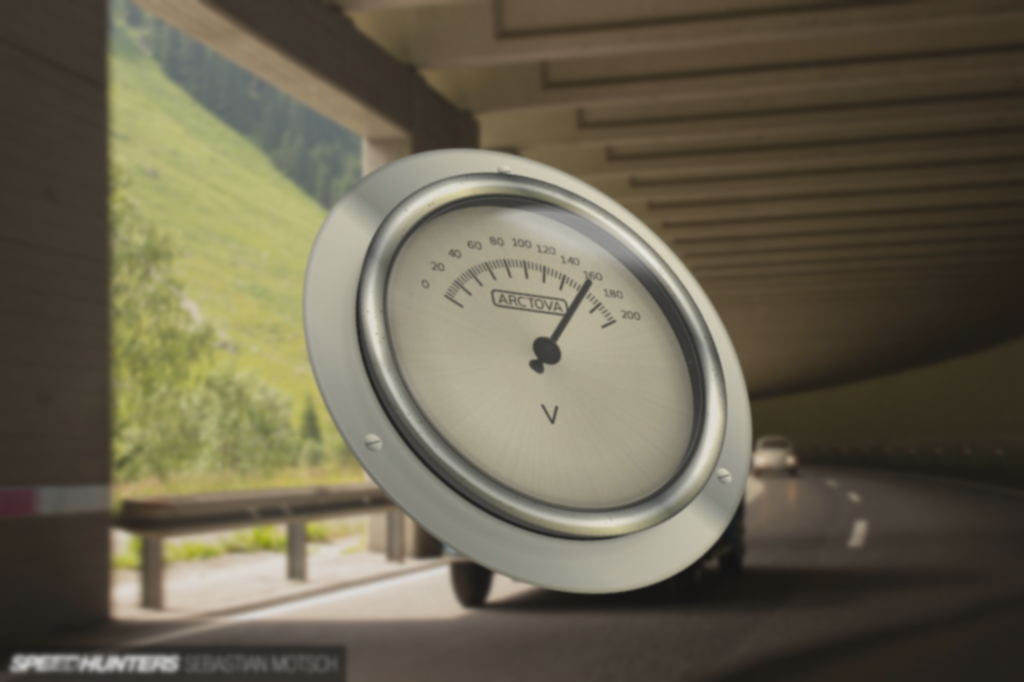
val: 160
